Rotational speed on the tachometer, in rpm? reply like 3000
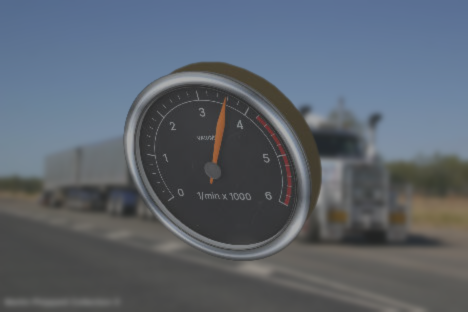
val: 3600
